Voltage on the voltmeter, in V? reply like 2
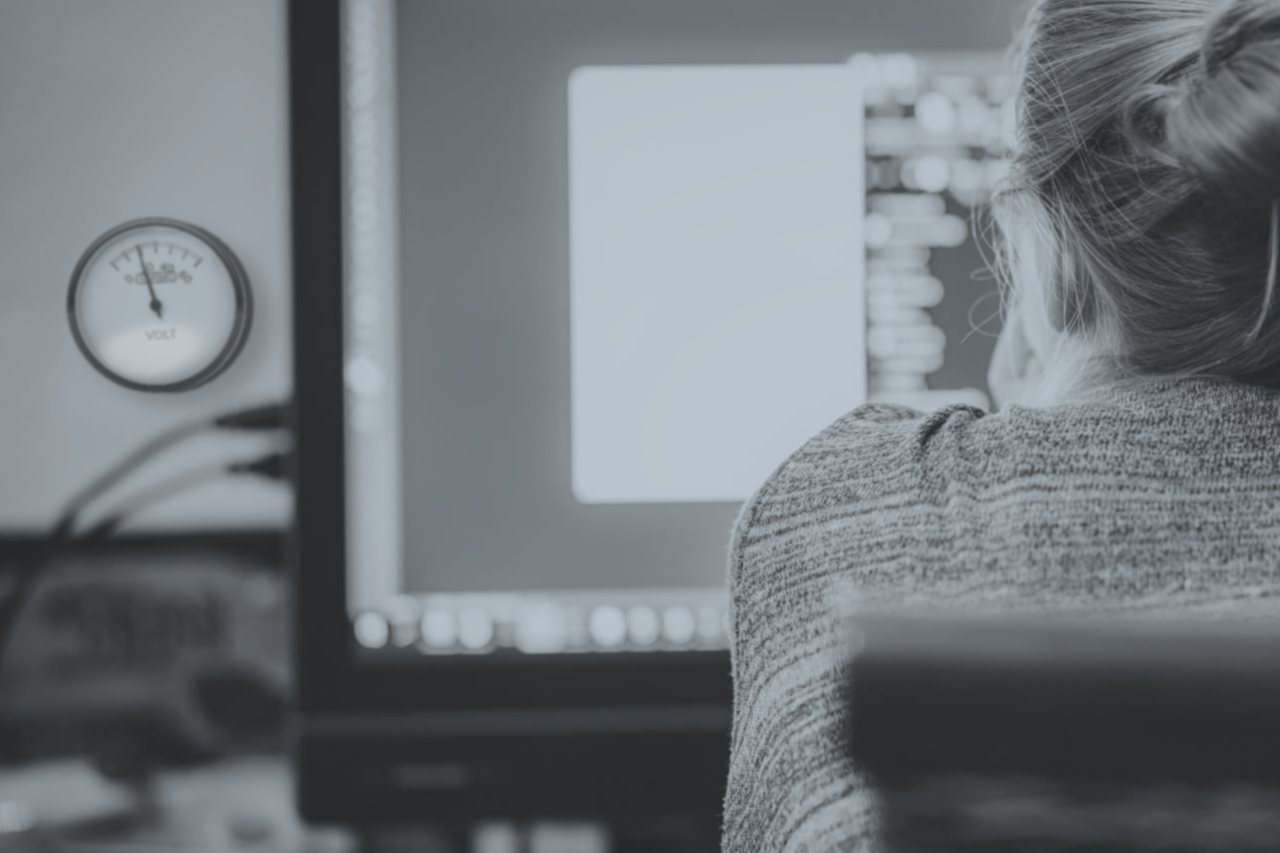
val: 20
